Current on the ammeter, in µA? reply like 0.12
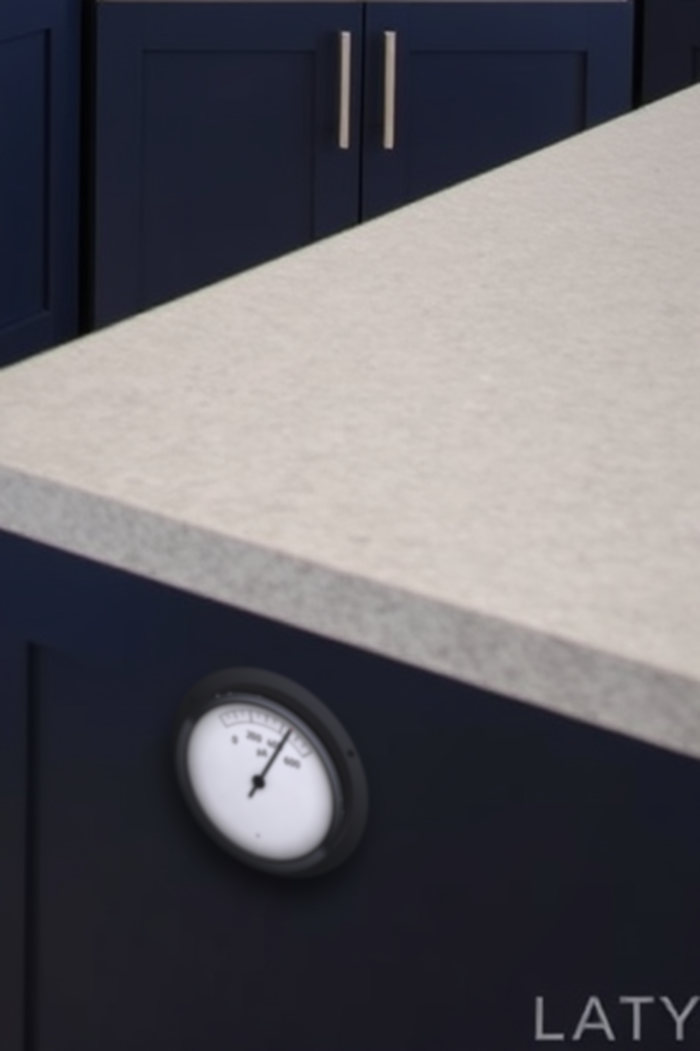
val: 450
